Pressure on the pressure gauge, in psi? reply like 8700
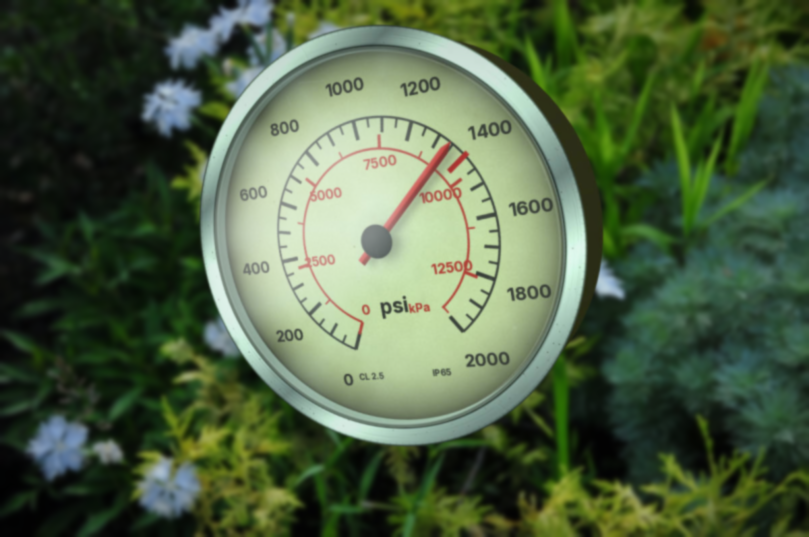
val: 1350
